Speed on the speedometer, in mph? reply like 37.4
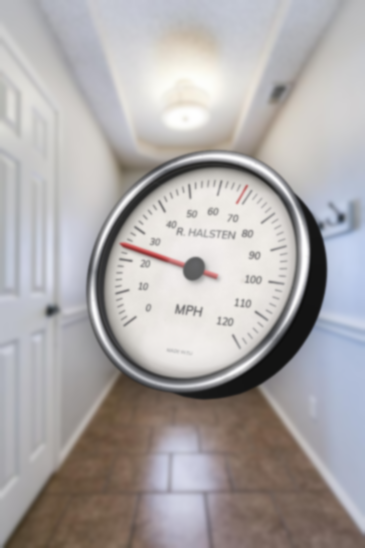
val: 24
